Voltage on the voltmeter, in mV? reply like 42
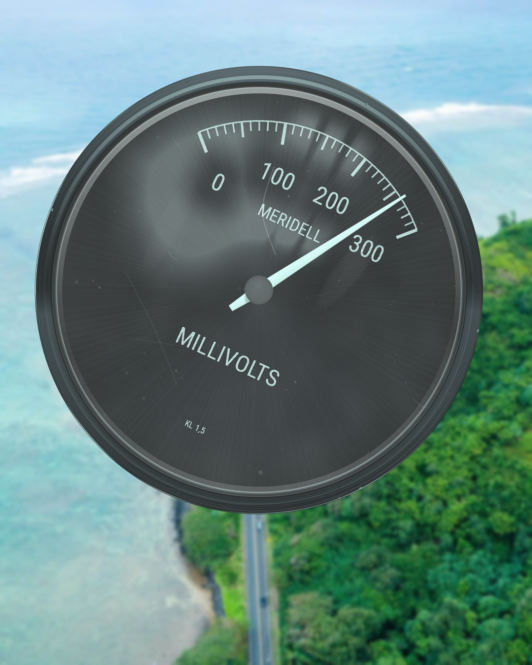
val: 260
